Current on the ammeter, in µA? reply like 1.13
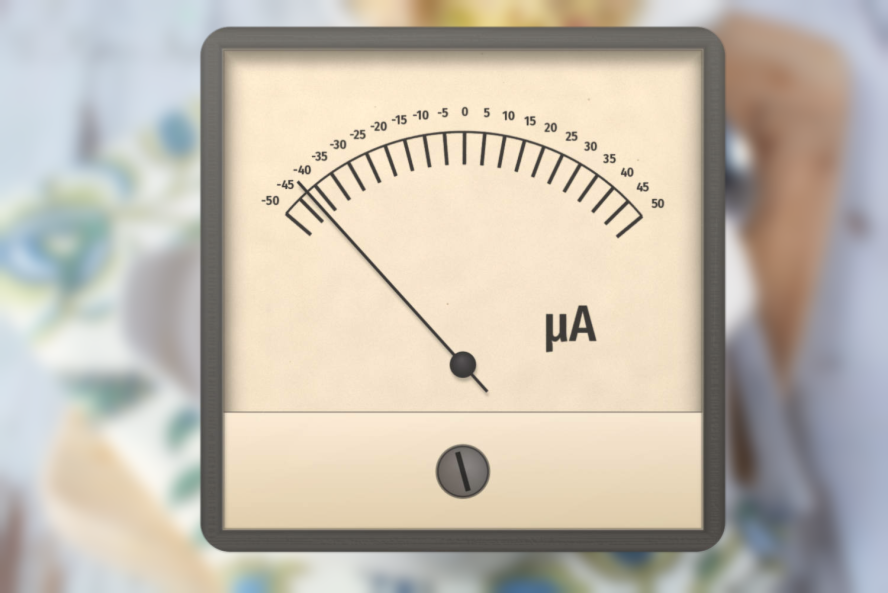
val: -42.5
